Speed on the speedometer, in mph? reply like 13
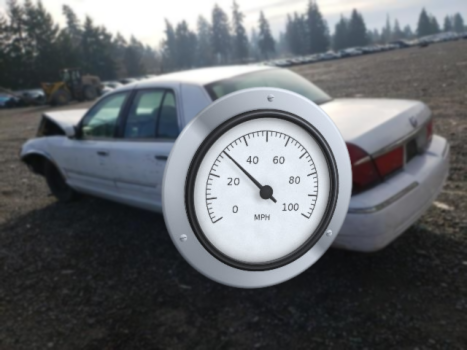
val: 30
